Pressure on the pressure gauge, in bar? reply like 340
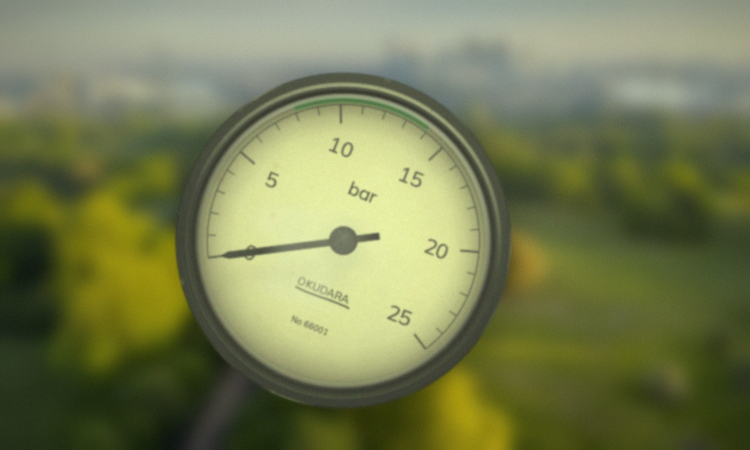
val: 0
